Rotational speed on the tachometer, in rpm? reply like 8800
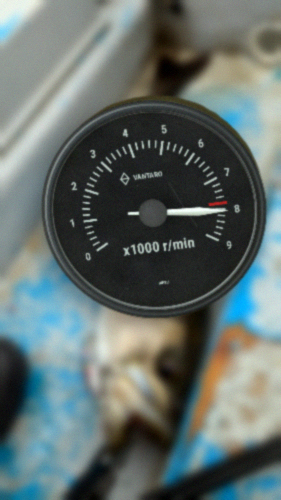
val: 8000
